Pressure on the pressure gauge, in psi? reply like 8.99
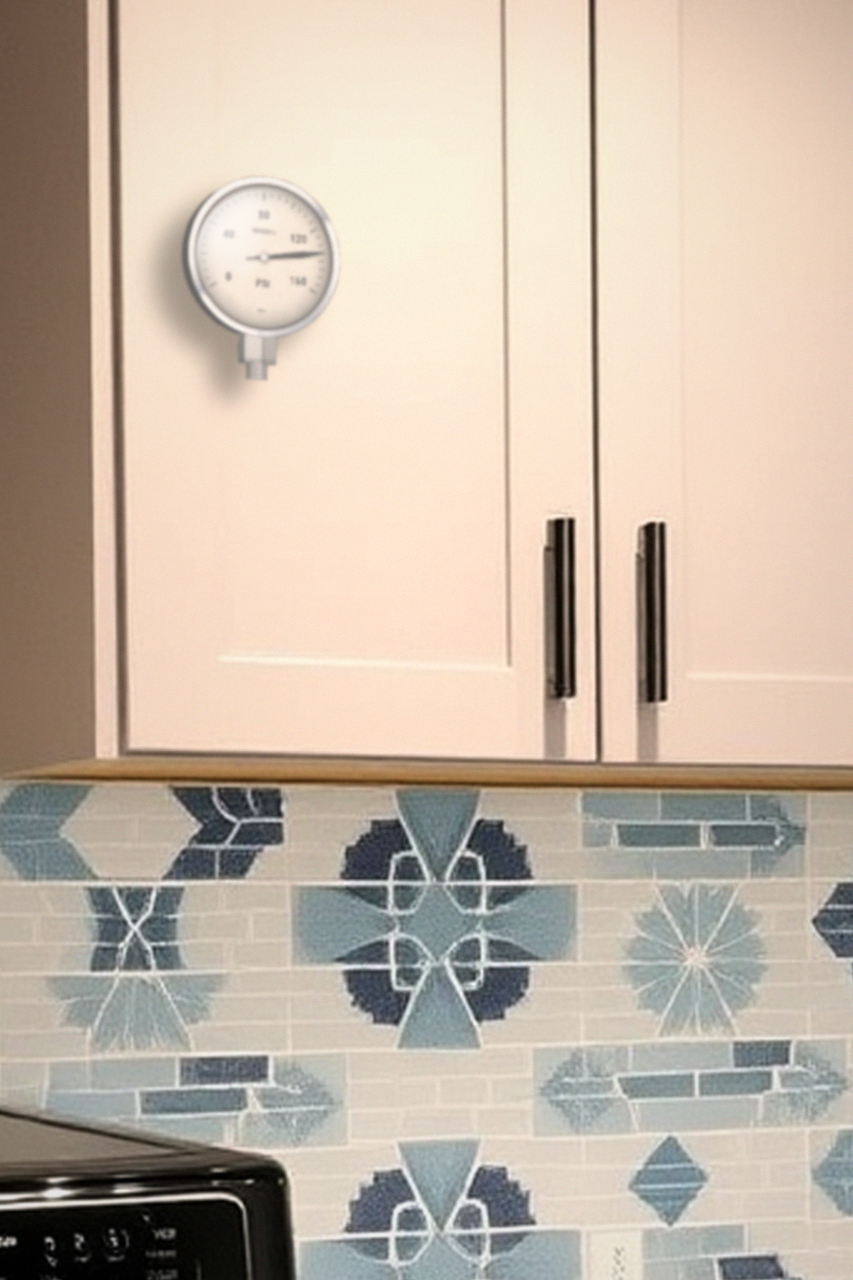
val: 135
